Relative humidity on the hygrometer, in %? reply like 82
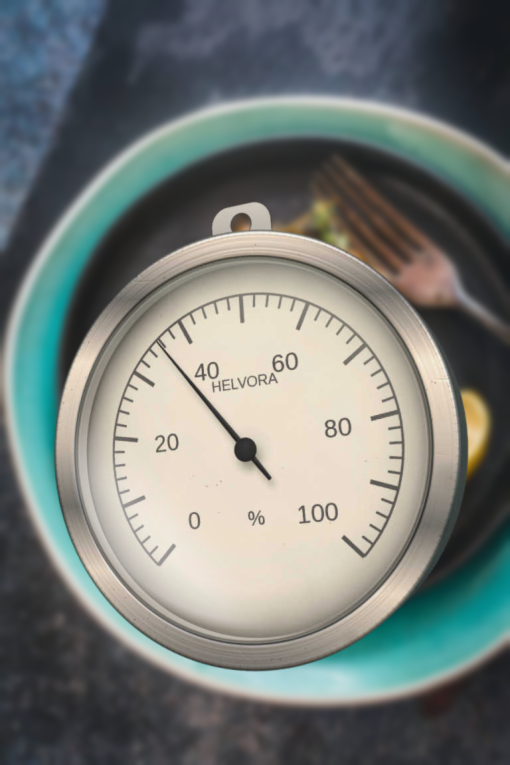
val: 36
